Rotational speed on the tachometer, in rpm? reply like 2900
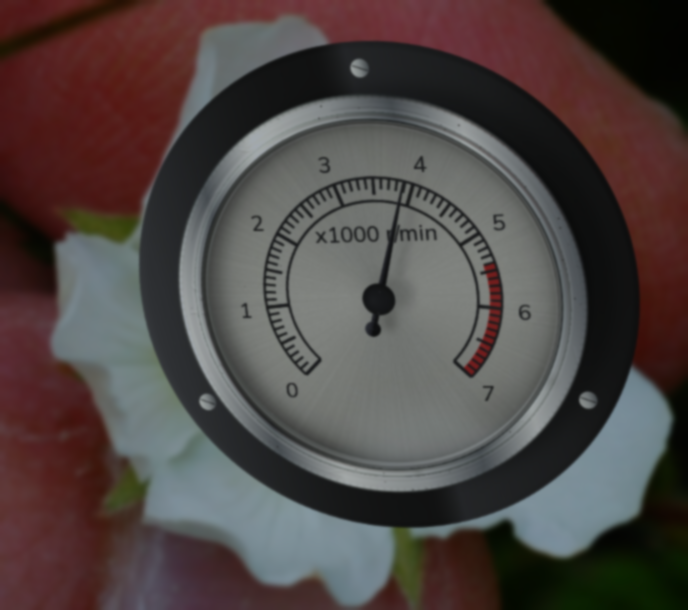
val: 3900
